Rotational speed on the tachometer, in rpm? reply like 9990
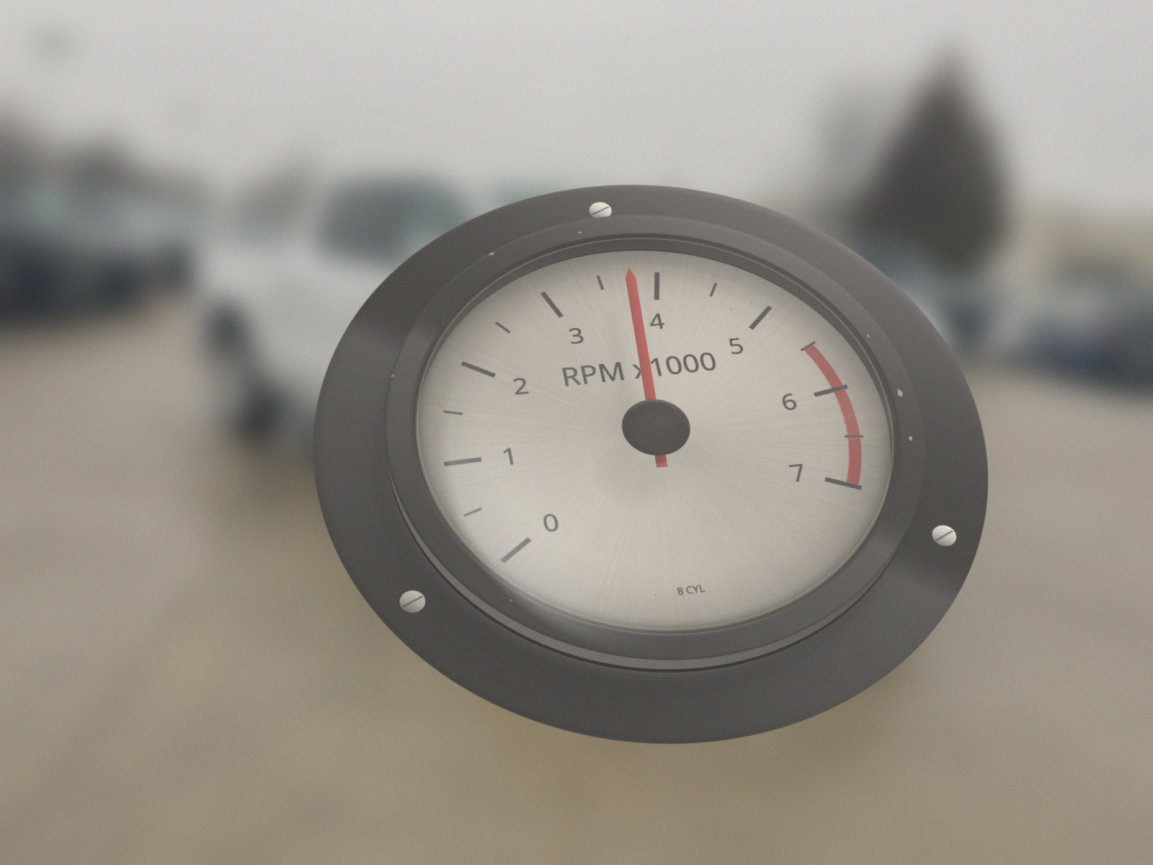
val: 3750
